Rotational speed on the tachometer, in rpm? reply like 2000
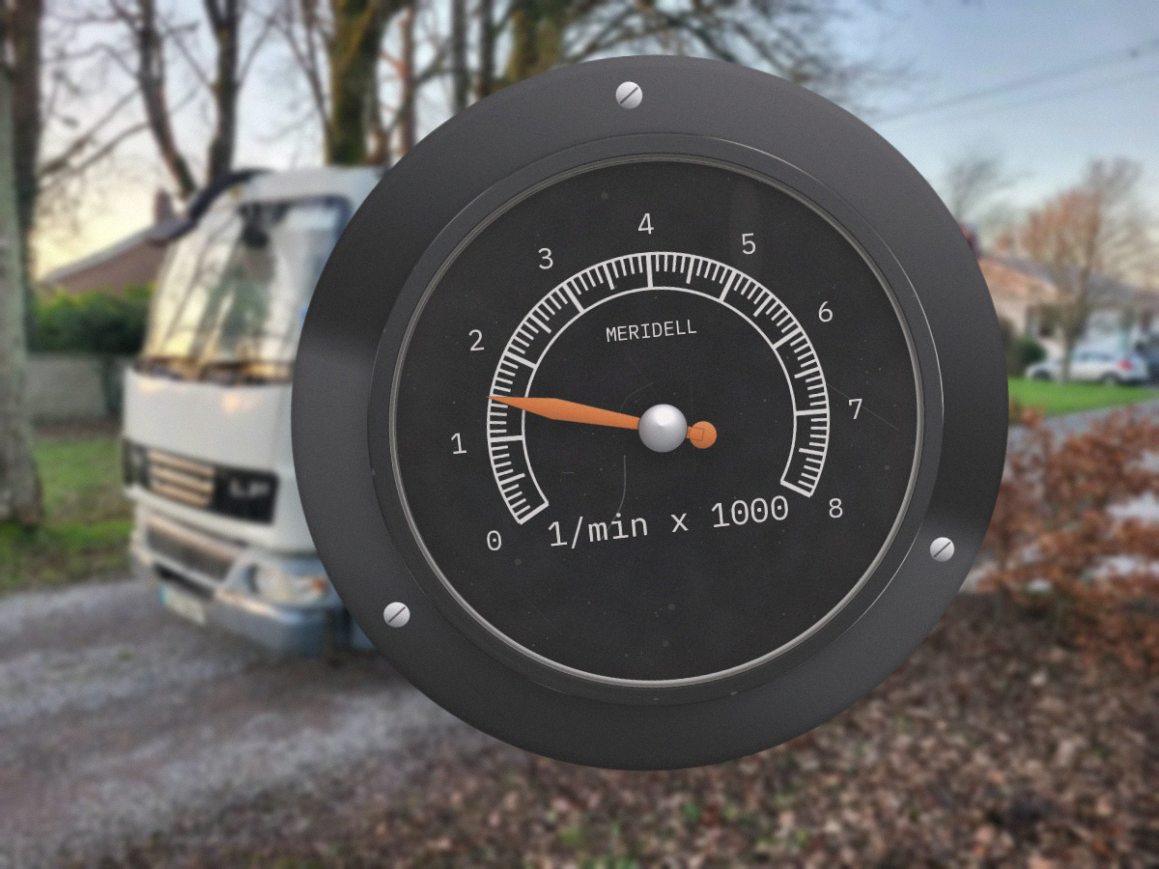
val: 1500
